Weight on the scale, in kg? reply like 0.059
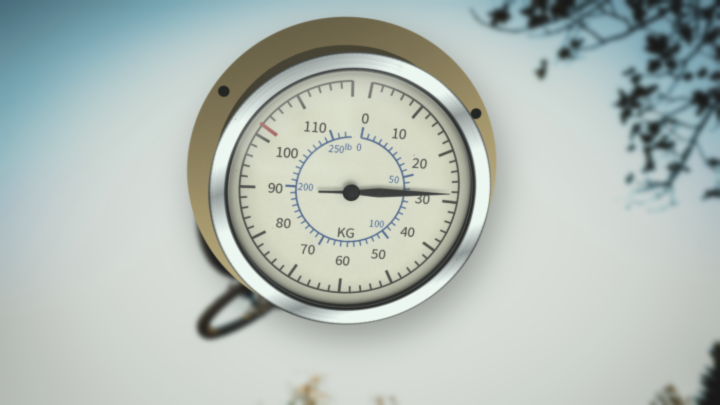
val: 28
